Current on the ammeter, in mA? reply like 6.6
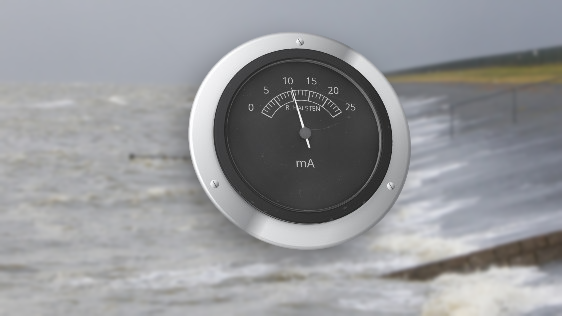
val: 10
